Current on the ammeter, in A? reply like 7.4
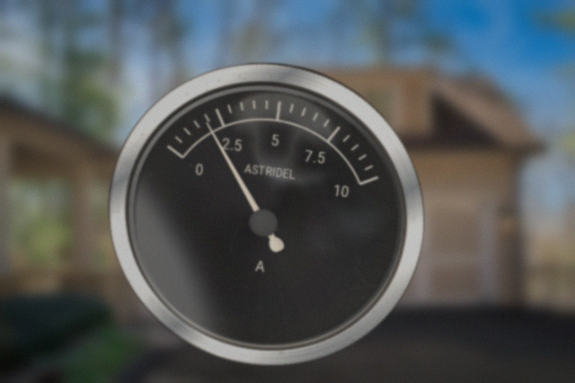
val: 2
